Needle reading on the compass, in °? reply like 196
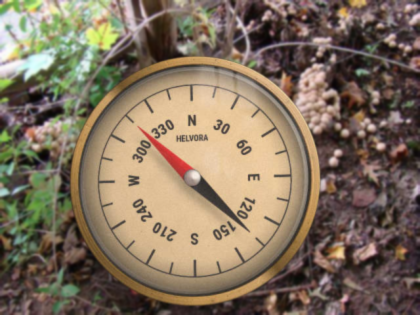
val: 315
